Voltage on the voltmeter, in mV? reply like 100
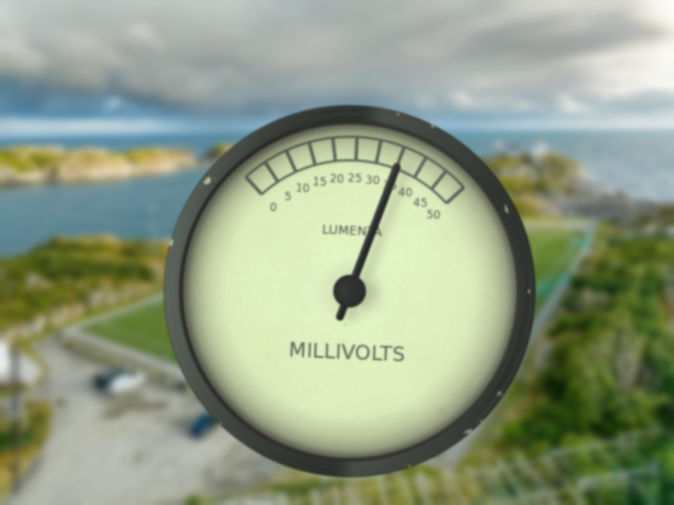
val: 35
